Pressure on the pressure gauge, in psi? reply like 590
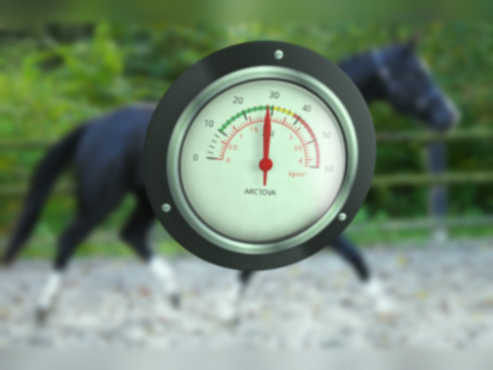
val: 28
